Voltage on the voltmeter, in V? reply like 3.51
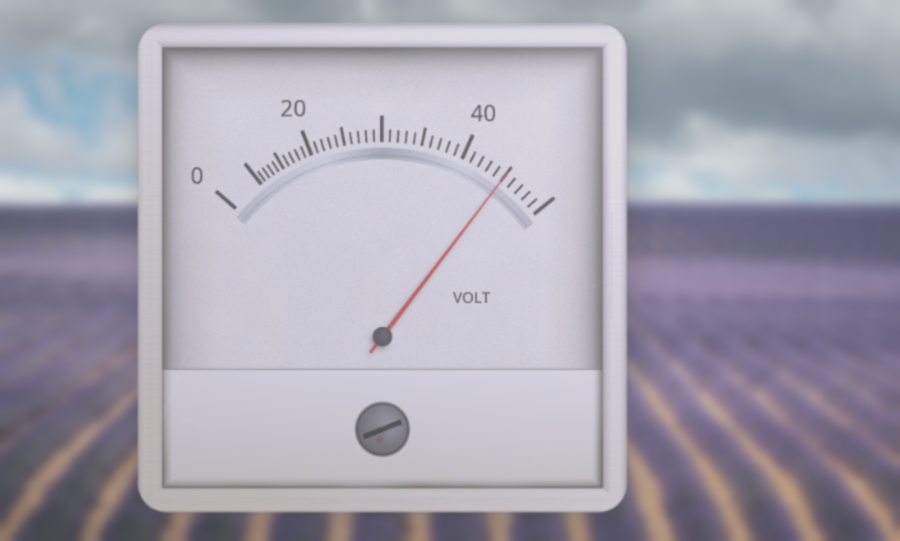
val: 45
